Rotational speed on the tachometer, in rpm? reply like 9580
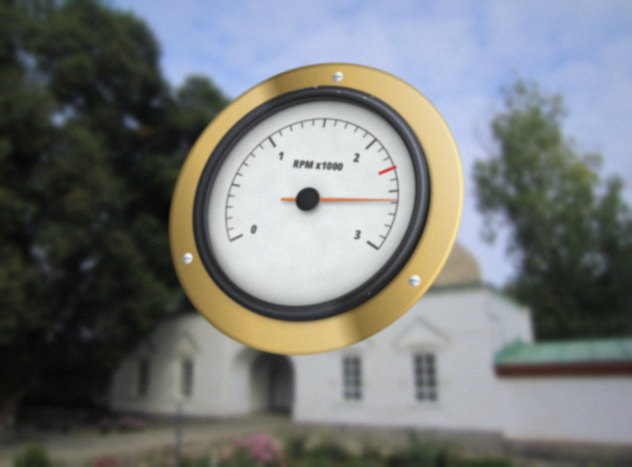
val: 2600
